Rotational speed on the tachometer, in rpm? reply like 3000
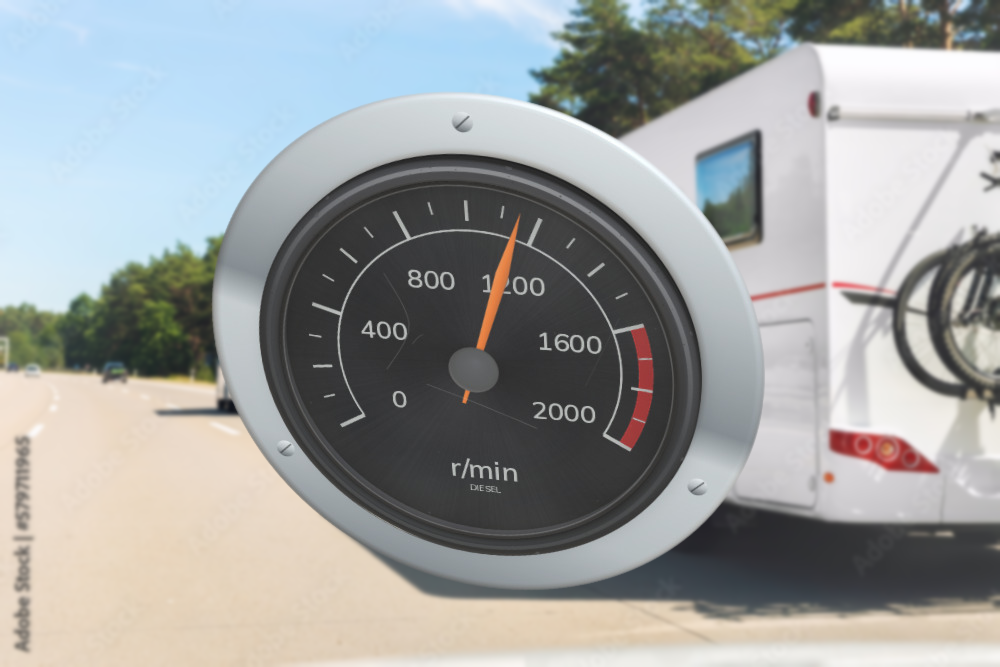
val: 1150
